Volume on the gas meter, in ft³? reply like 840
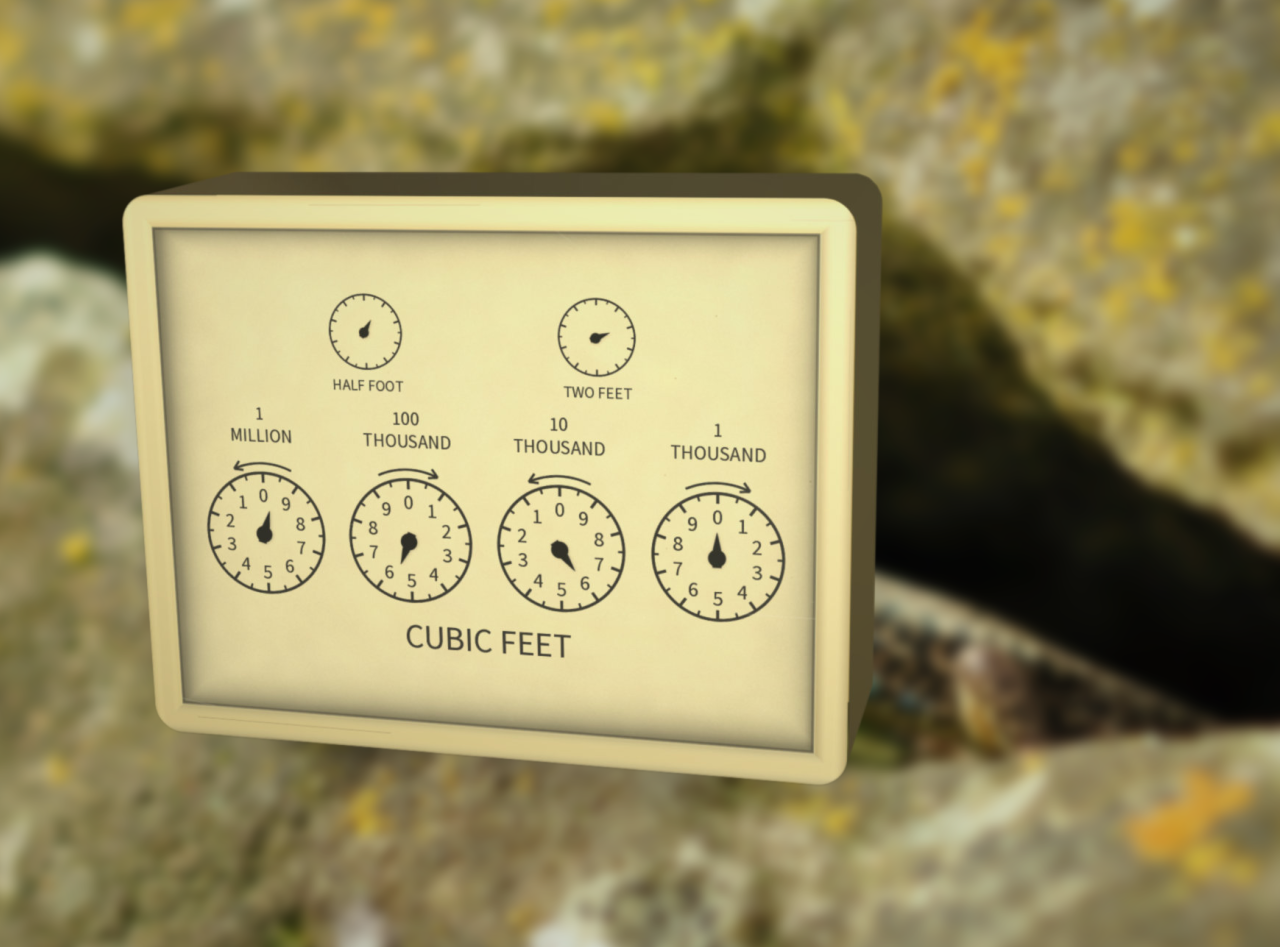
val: 956000
